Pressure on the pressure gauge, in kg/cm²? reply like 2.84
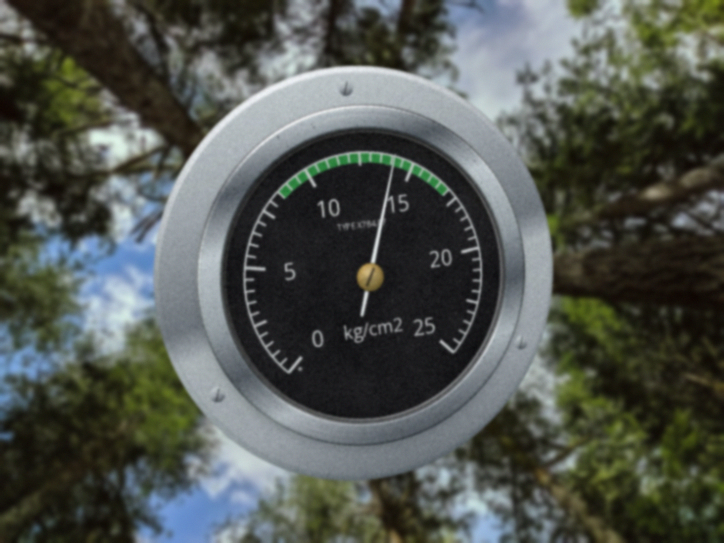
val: 14
